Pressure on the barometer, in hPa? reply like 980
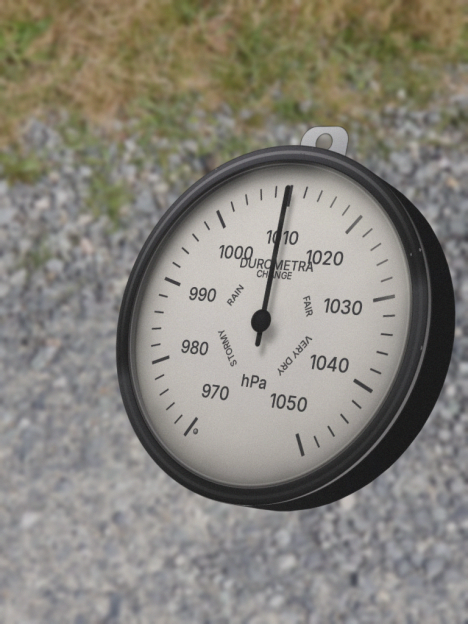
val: 1010
